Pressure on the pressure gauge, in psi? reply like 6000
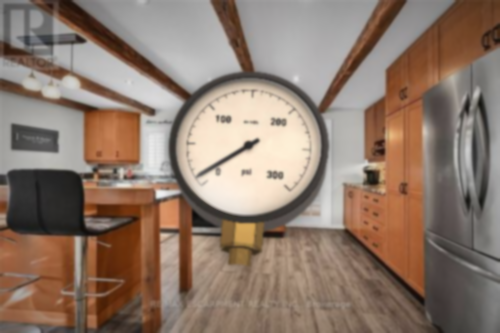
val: 10
